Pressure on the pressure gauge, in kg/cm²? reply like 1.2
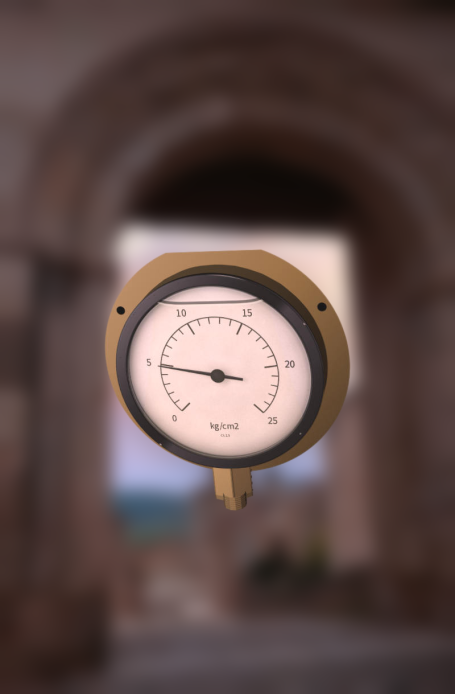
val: 5
